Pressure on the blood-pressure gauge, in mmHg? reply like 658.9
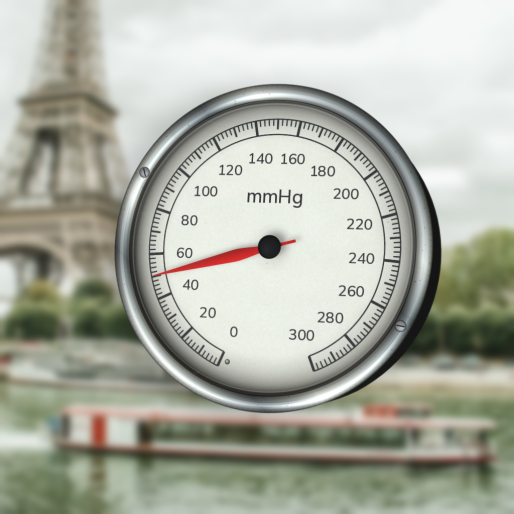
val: 50
